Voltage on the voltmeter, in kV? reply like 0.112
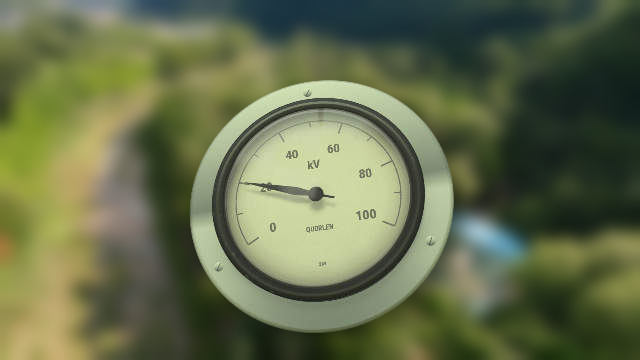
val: 20
